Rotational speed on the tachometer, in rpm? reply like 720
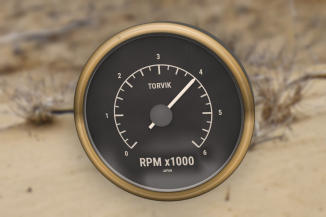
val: 4000
